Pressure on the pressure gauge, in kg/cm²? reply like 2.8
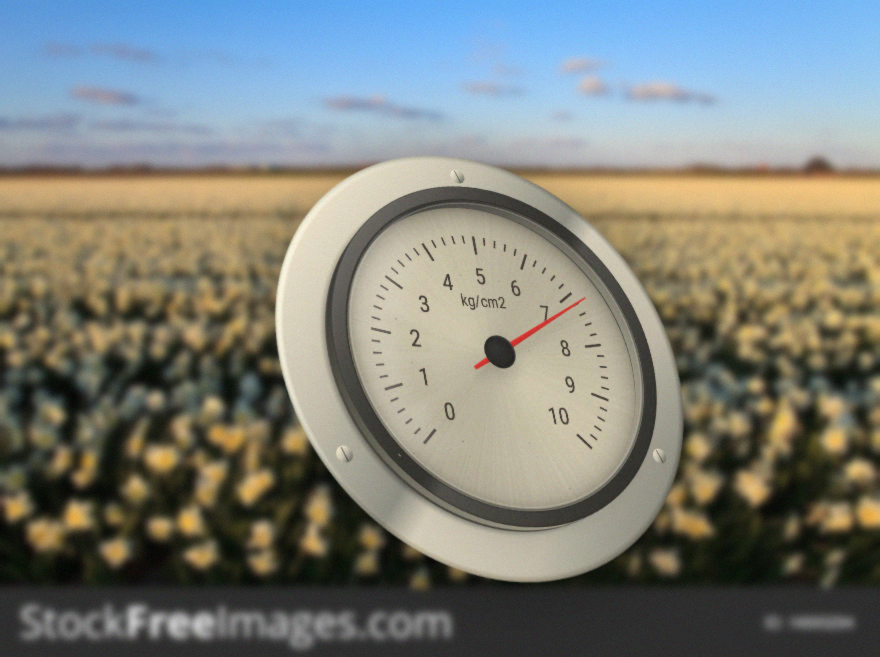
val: 7.2
